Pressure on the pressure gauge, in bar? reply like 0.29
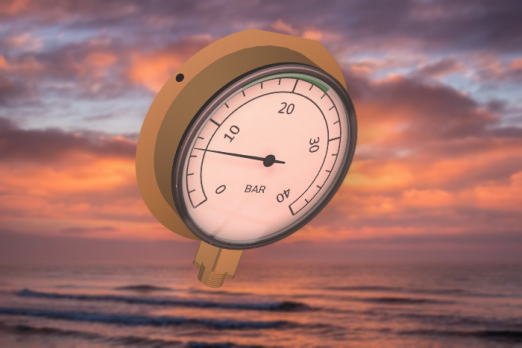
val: 7
